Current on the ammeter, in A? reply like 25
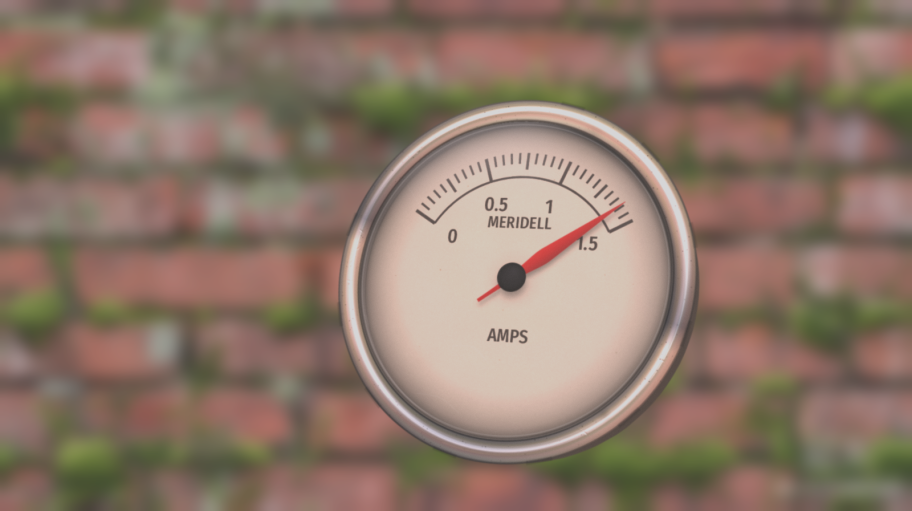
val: 1.4
